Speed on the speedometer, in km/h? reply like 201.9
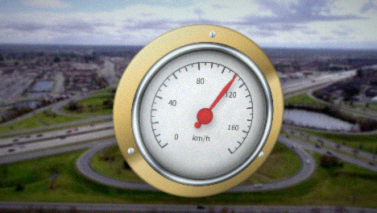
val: 110
